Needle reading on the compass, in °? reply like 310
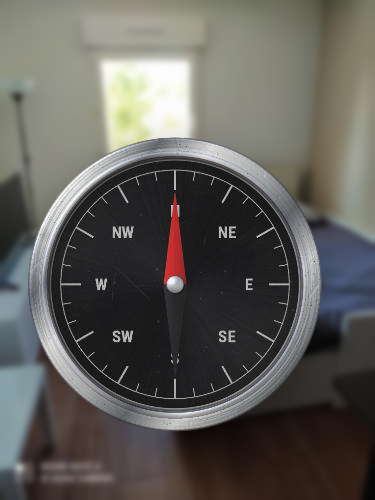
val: 0
